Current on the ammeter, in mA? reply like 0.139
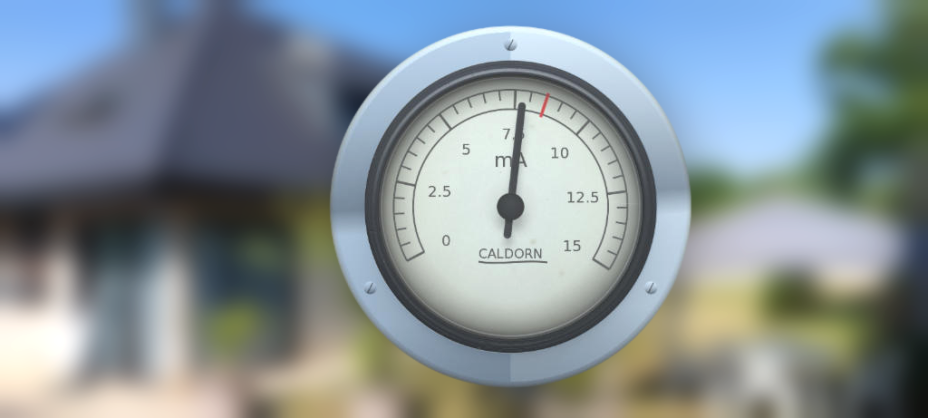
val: 7.75
